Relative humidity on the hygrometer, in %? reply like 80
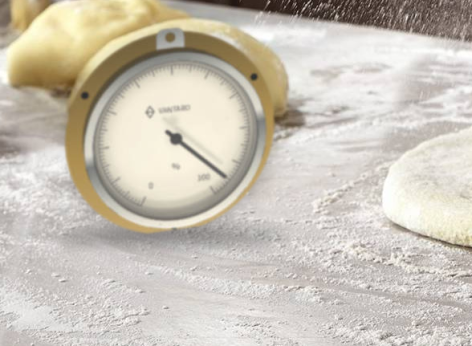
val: 95
